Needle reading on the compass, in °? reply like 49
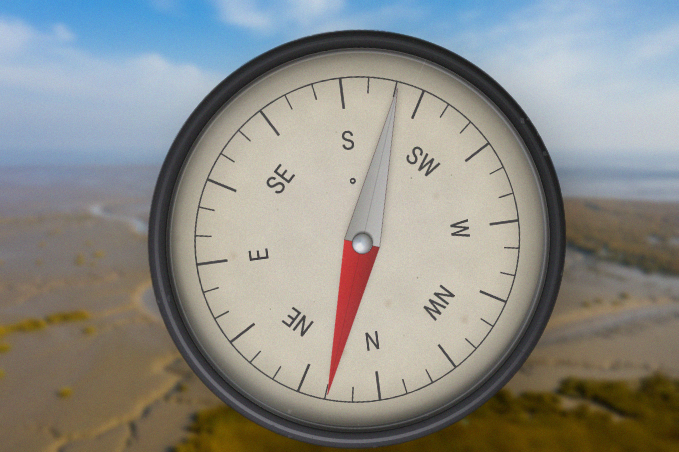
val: 20
